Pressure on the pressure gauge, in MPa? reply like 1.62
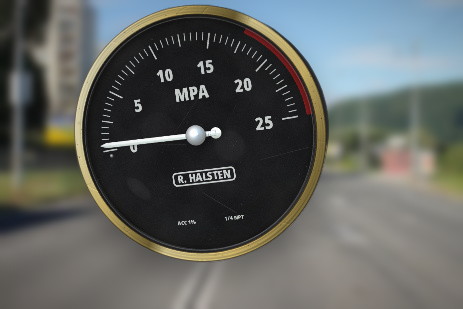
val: 0.5
